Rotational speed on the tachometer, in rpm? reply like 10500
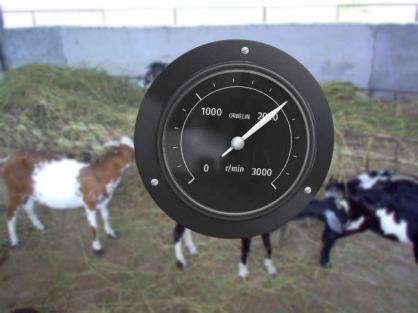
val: 2000
